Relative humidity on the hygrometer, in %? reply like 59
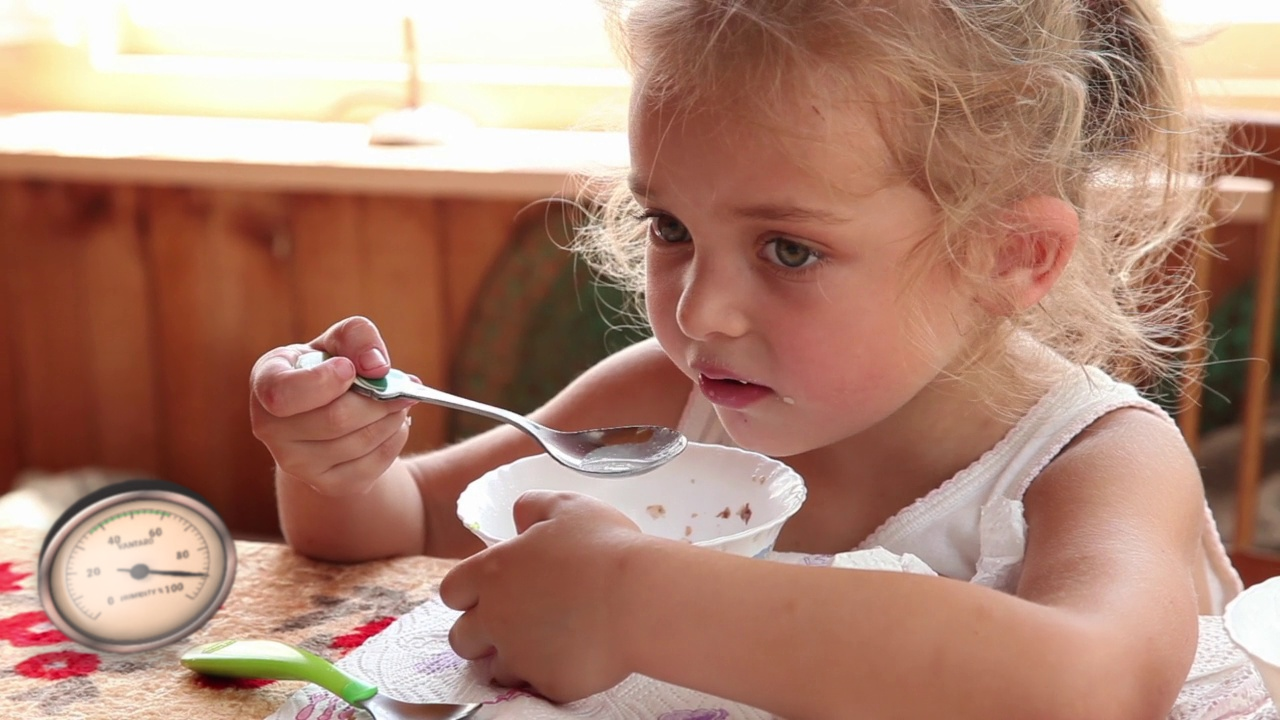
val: 90
